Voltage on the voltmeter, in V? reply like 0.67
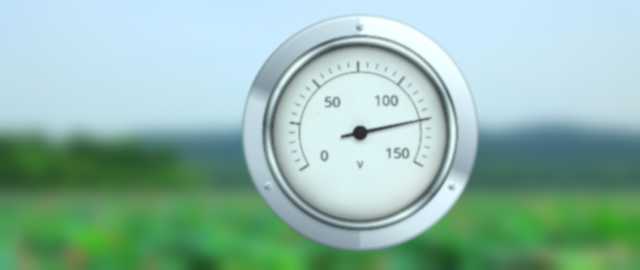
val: 125
